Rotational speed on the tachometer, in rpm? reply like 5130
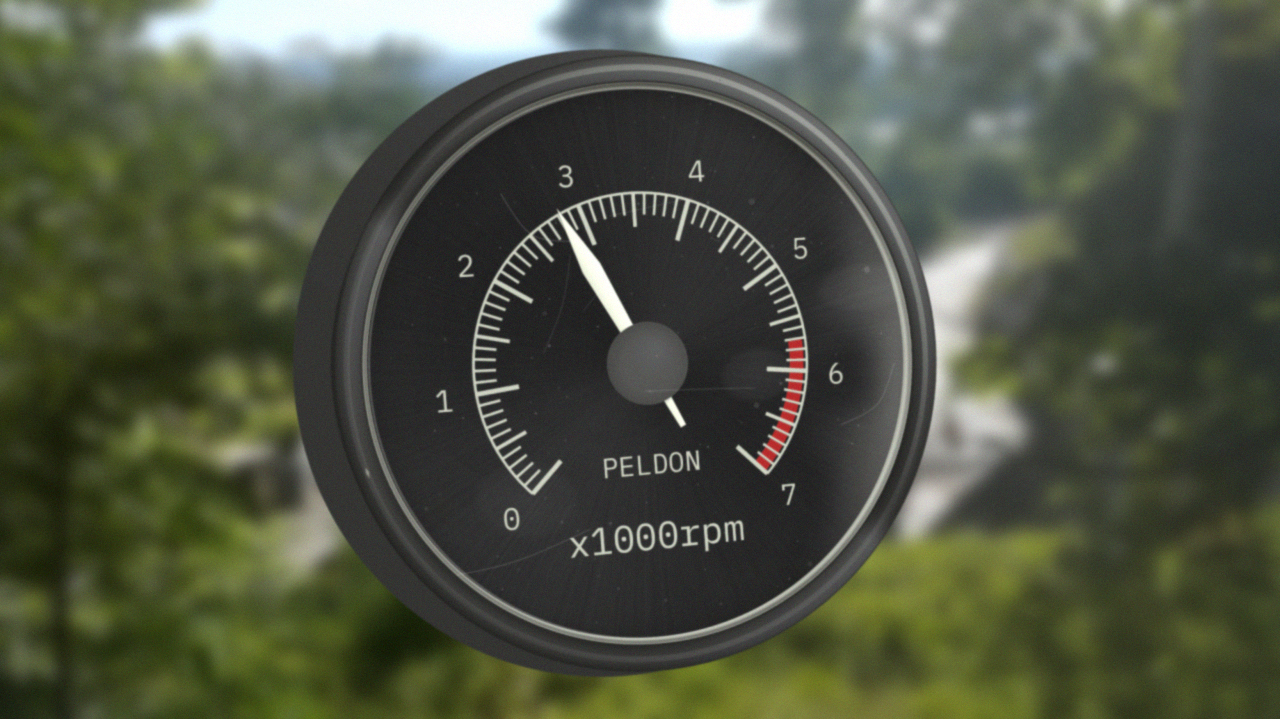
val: 2800
